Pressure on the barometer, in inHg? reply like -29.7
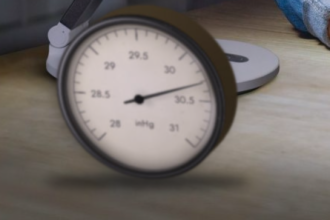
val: 30.3
